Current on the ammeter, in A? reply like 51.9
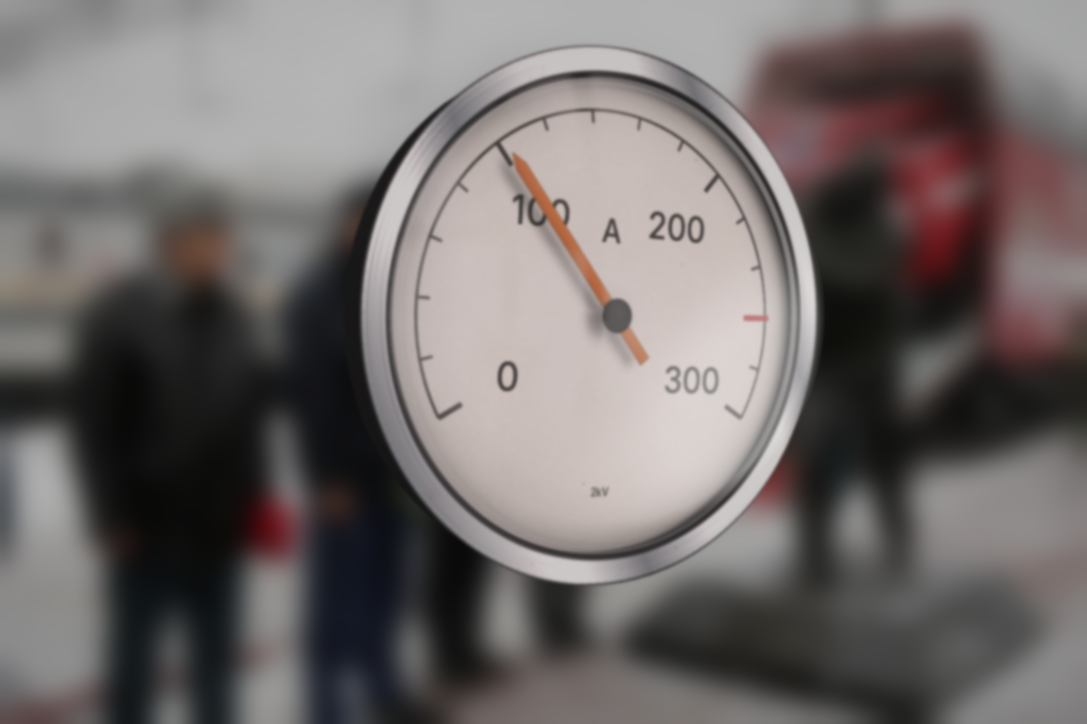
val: 100
